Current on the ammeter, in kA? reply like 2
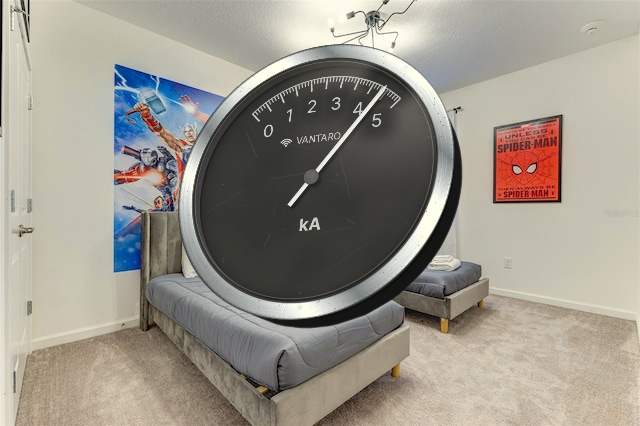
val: 4.5
